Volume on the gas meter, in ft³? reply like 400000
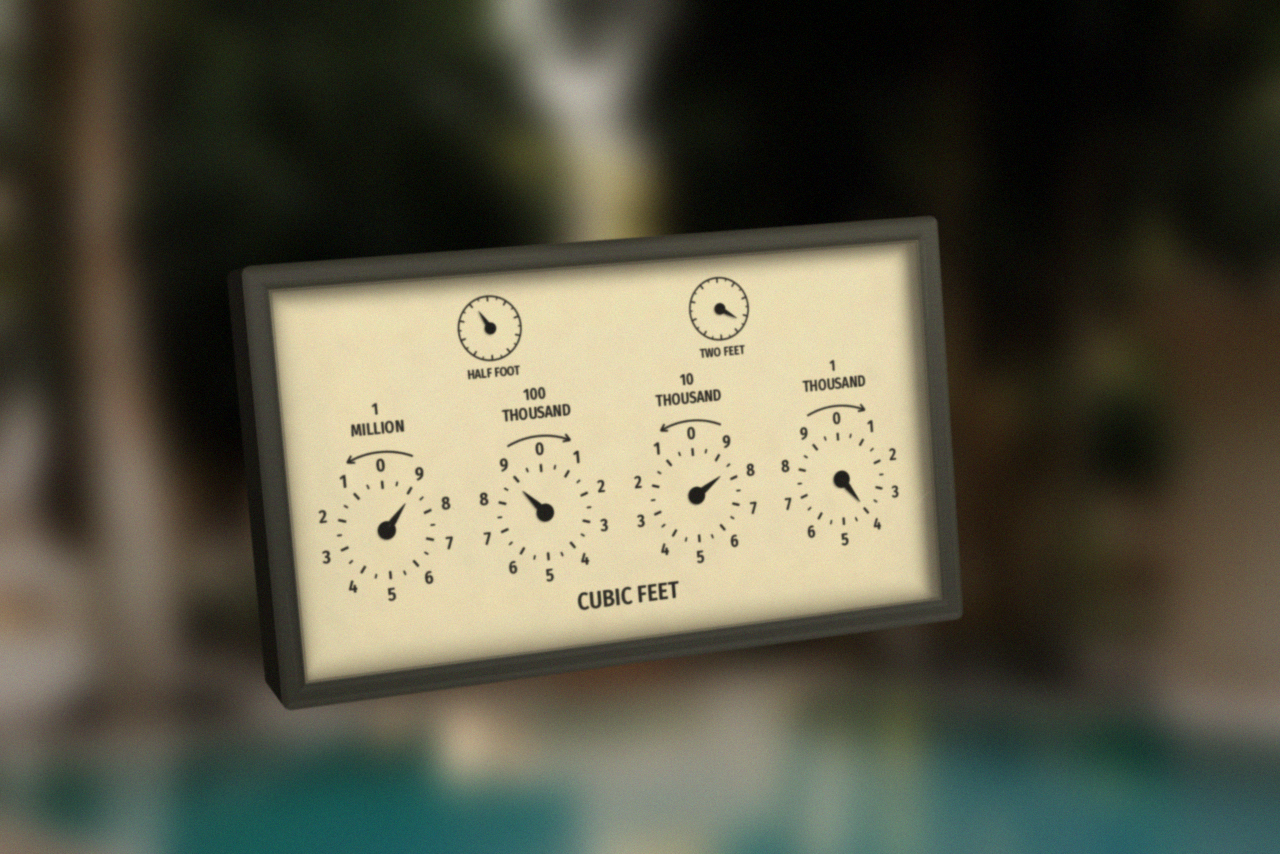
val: 888400
